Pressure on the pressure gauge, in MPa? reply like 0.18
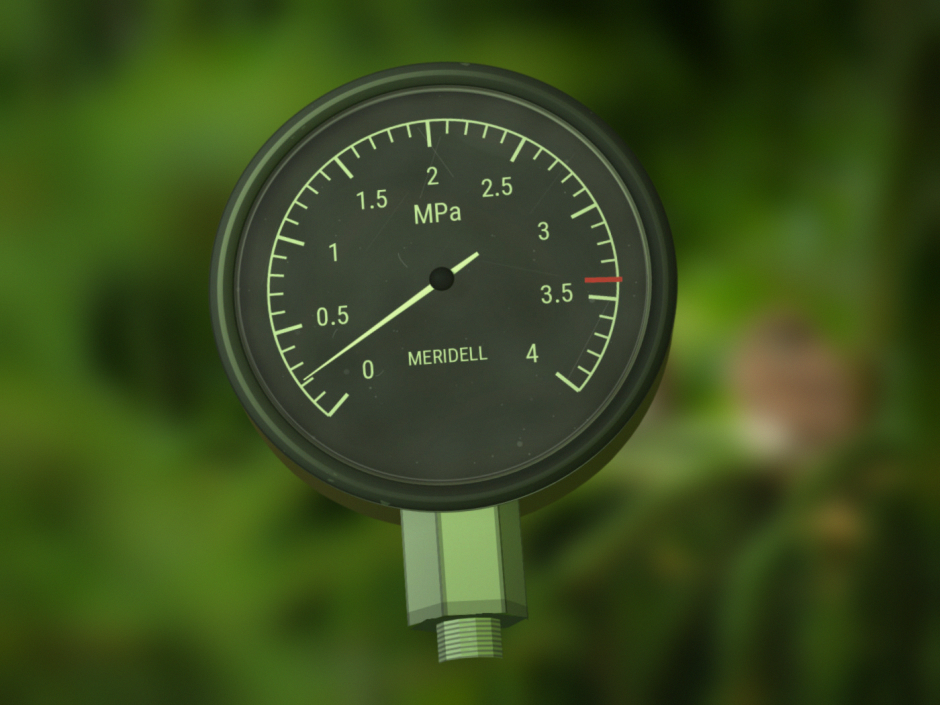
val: 0.2
